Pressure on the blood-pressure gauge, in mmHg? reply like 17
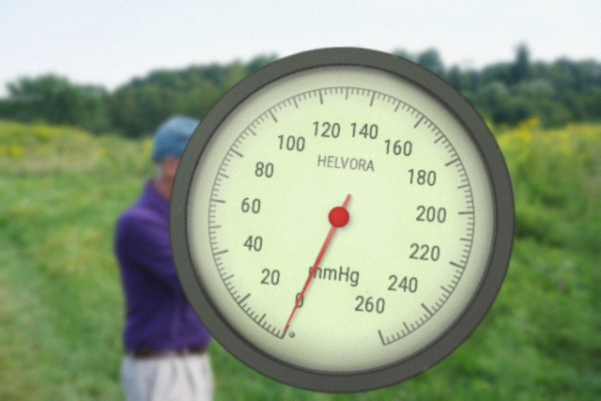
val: 0
